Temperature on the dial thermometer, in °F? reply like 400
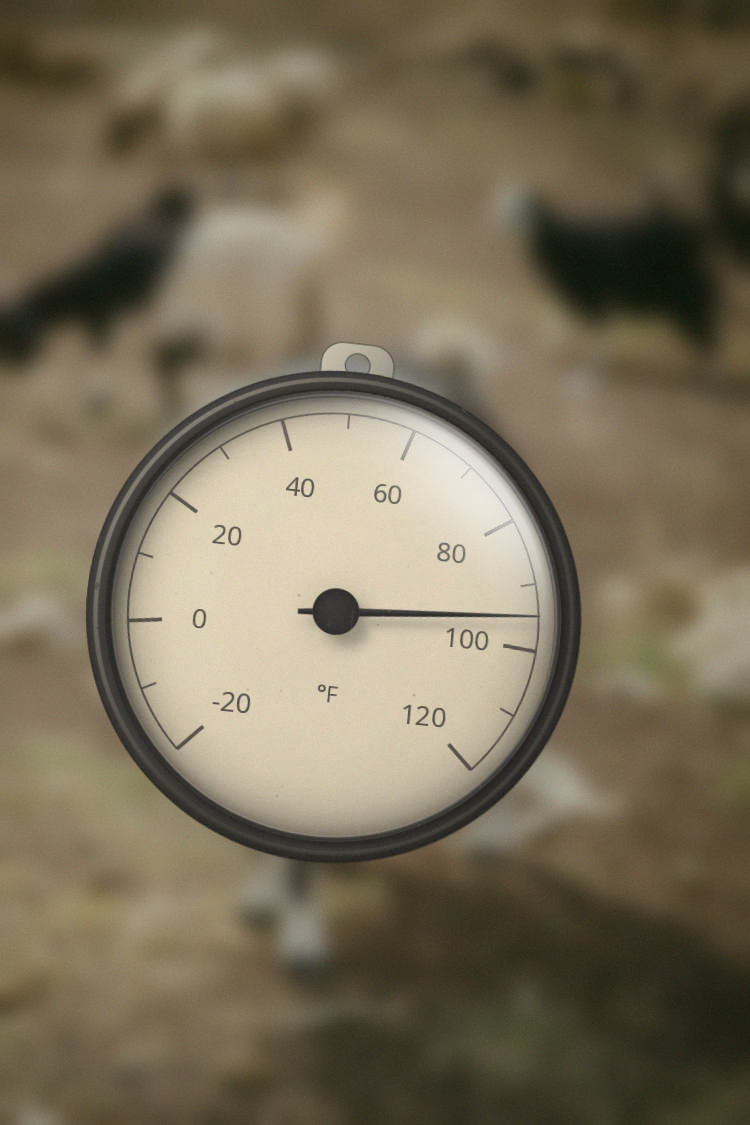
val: 95
